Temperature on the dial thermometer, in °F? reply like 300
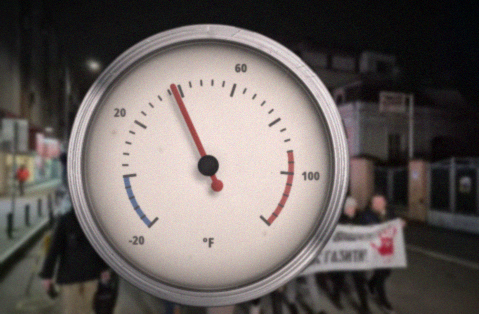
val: 38
